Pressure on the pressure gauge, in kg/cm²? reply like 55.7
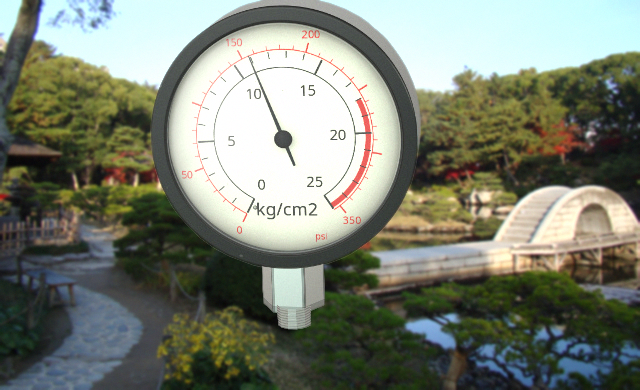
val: 11
